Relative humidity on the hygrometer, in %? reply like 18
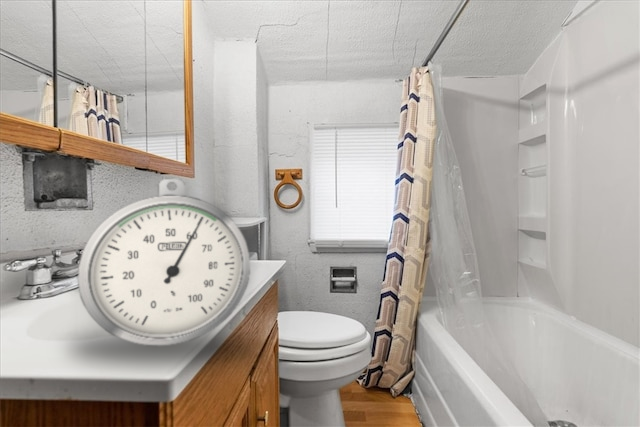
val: 60
